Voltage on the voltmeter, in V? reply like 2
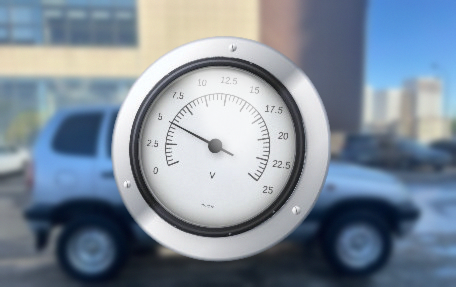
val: 5
